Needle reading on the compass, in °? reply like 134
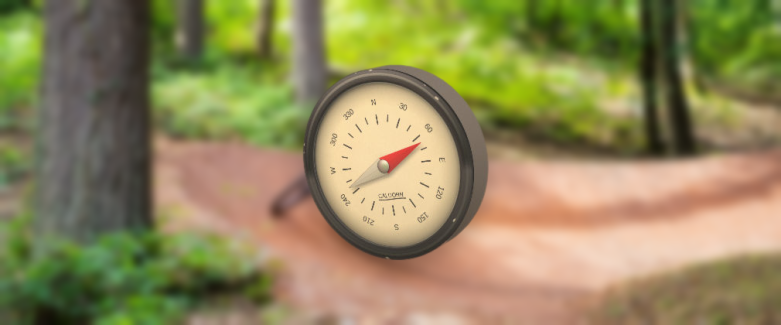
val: 67.5
